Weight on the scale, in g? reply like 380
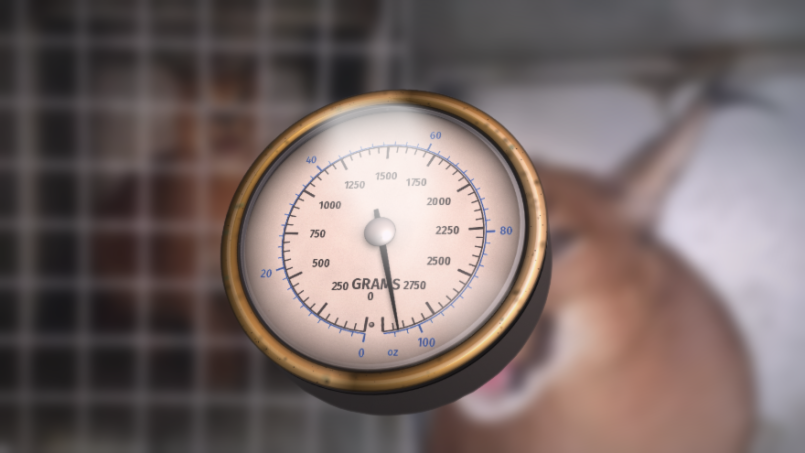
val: 2925
